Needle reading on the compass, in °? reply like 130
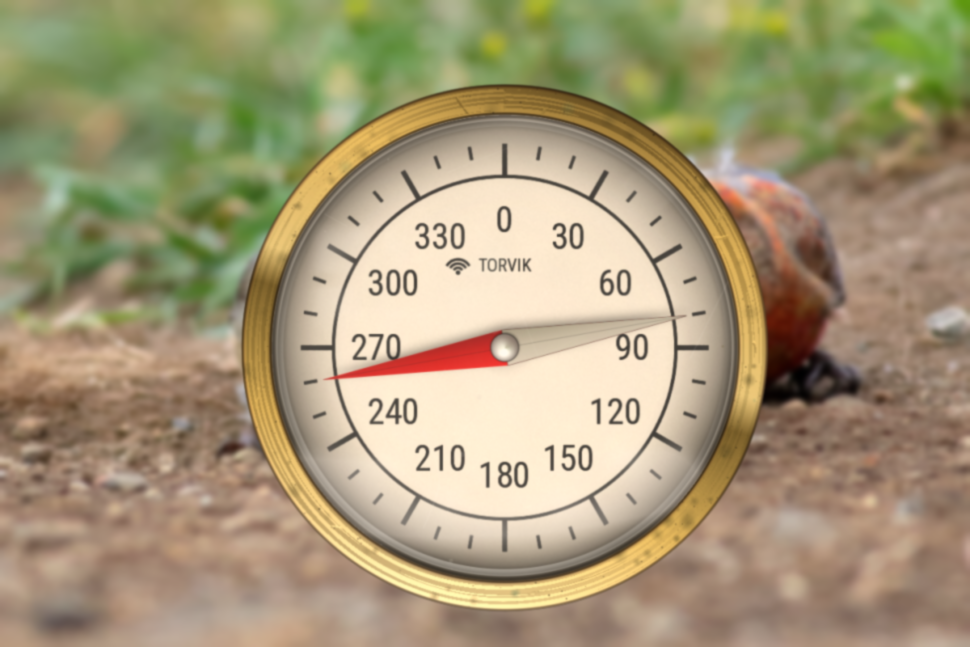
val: 260
